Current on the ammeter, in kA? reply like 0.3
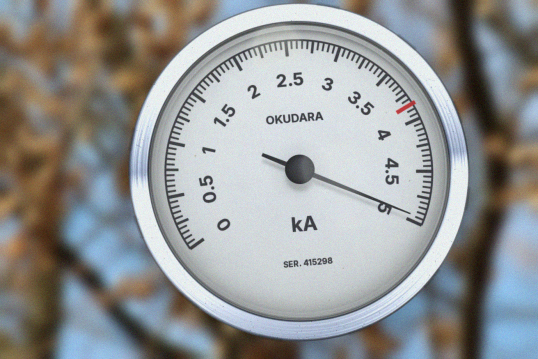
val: 4.95
